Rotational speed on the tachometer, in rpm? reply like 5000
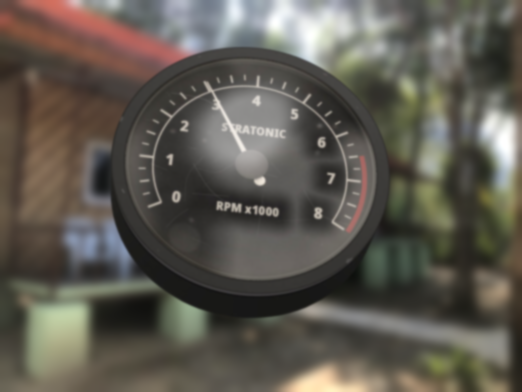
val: 3000
